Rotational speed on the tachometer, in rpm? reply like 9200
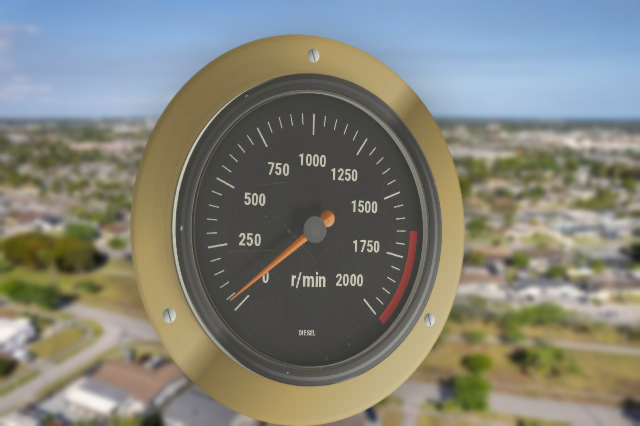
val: 50
